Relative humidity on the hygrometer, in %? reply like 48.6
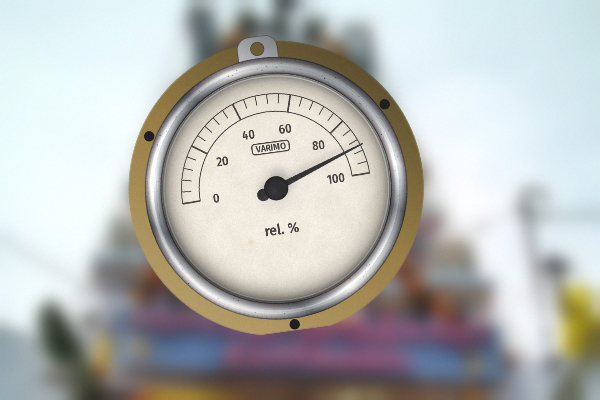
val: 90
